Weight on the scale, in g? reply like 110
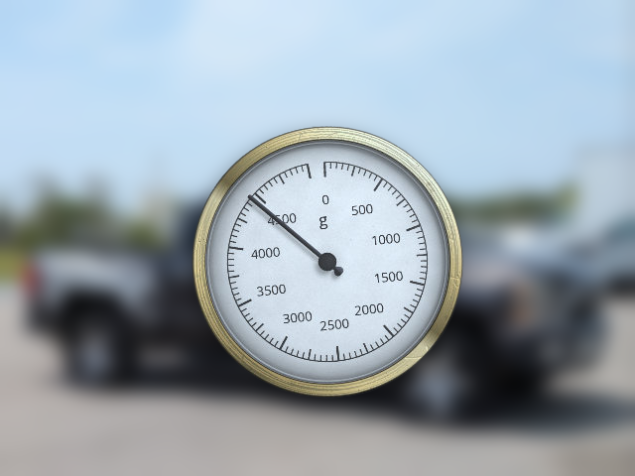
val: 4450
